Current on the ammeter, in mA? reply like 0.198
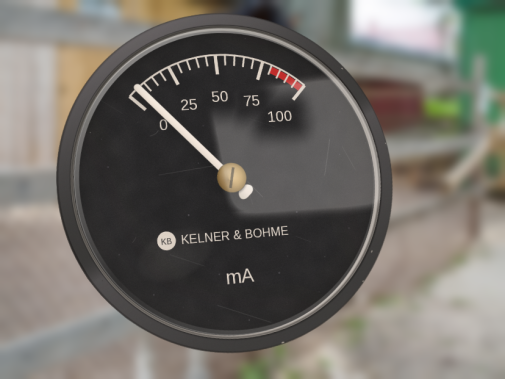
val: 5
